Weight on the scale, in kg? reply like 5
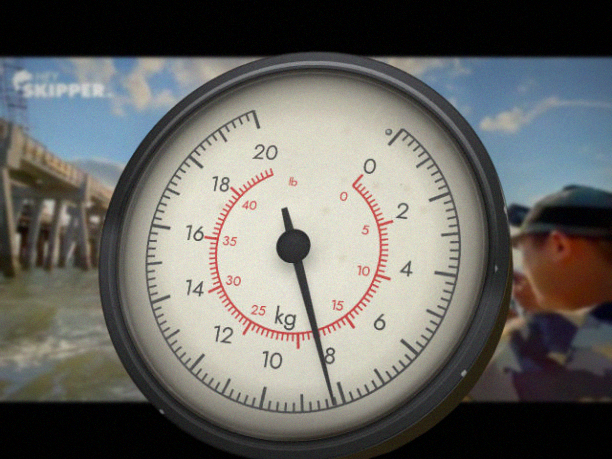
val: 8.2
